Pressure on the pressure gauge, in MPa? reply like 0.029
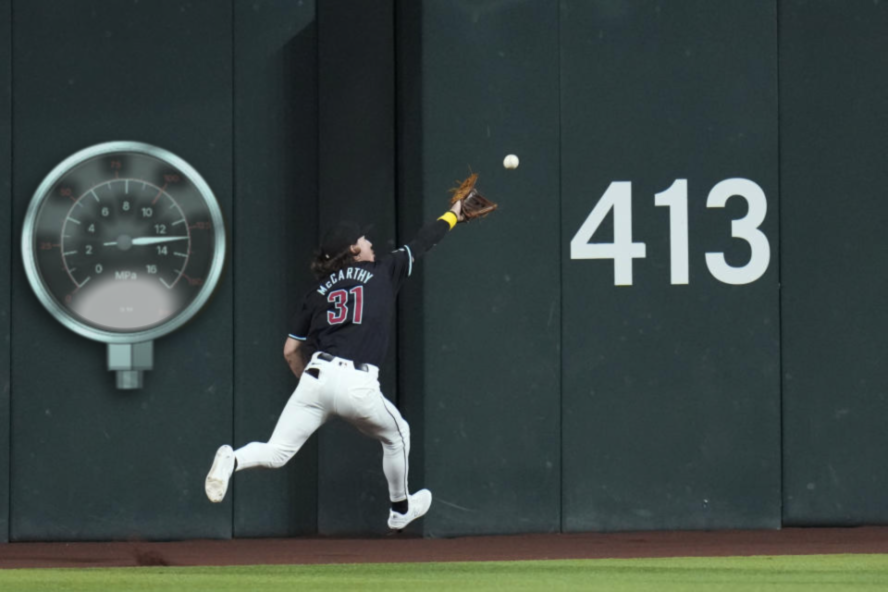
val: 13
